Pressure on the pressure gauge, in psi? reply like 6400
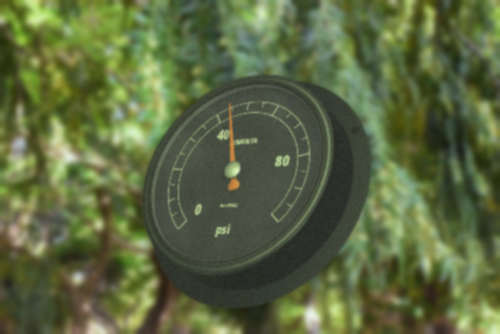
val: 45
